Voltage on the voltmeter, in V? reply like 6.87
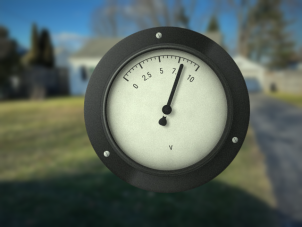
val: 8
